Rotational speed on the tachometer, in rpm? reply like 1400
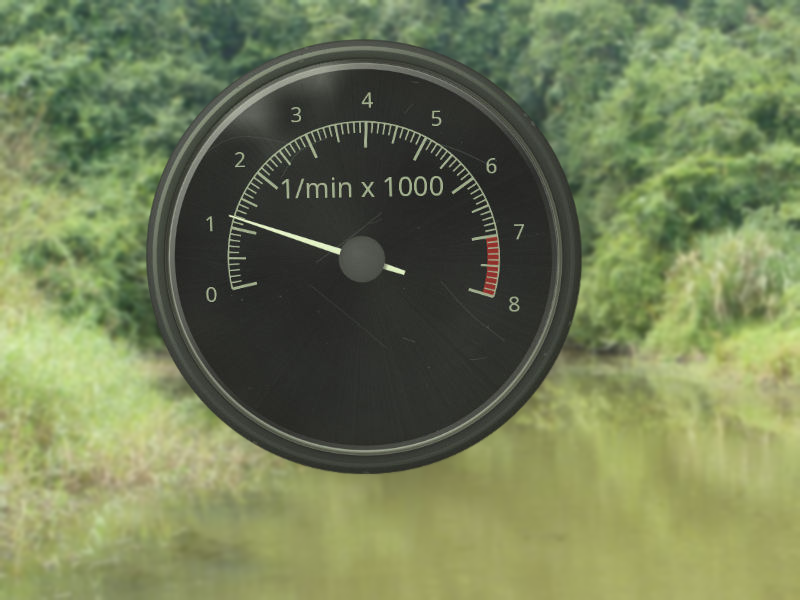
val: 1200
